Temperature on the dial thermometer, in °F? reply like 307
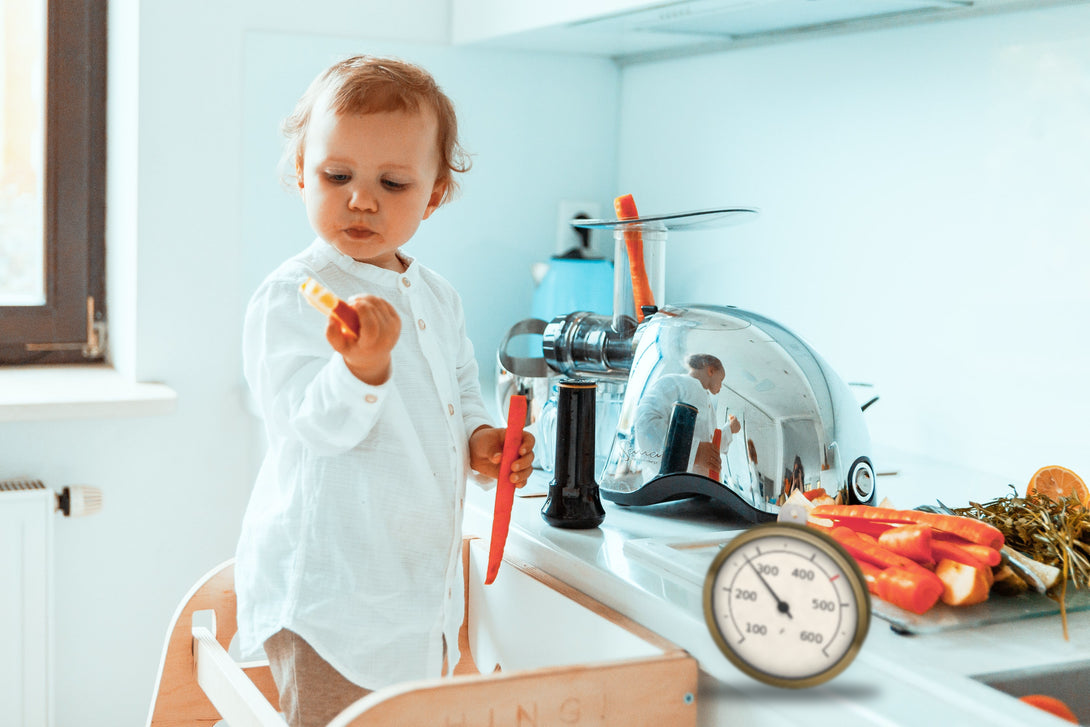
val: 275
